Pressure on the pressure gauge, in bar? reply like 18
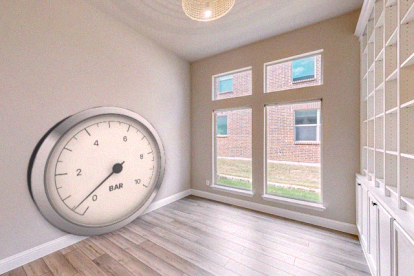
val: 0.5
